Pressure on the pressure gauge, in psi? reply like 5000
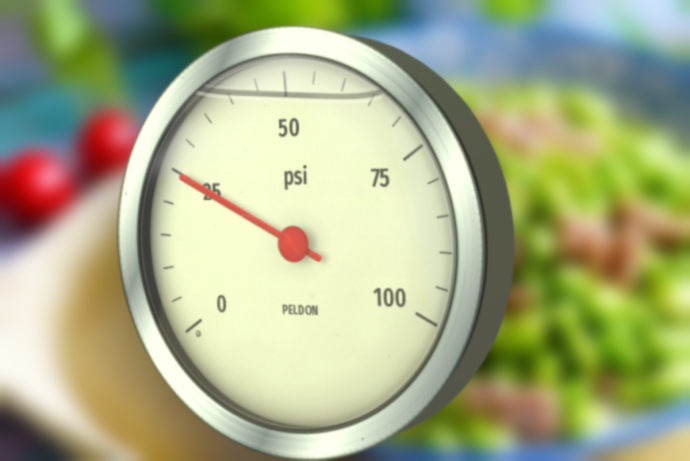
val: 25
